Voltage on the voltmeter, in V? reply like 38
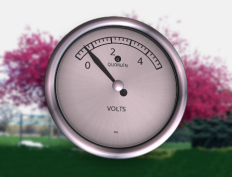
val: 0.6
